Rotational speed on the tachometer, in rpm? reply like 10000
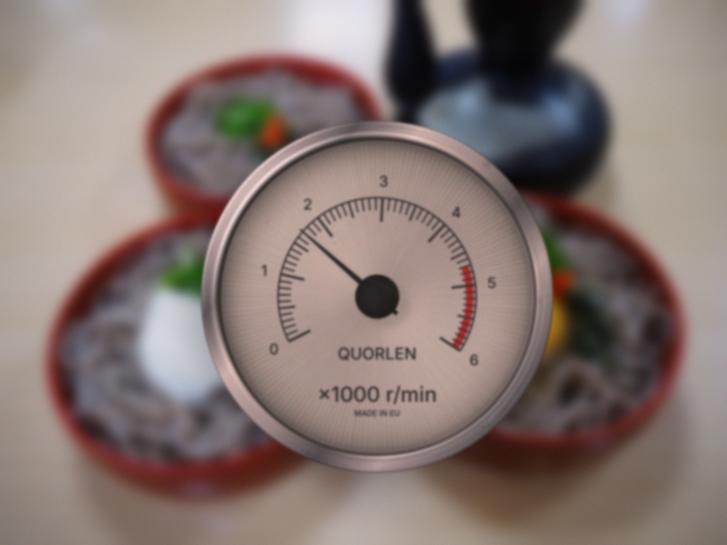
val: 1700
